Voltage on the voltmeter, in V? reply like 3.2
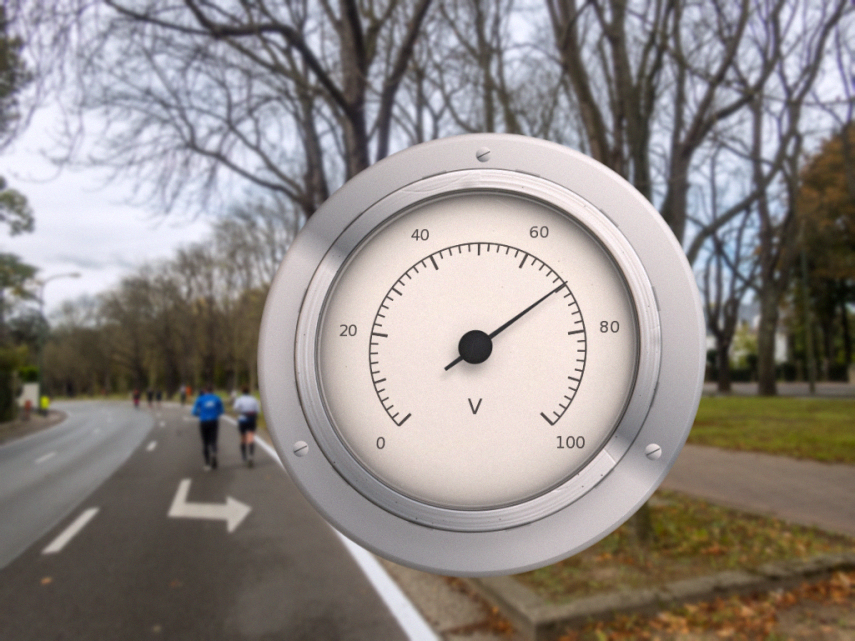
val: 70
